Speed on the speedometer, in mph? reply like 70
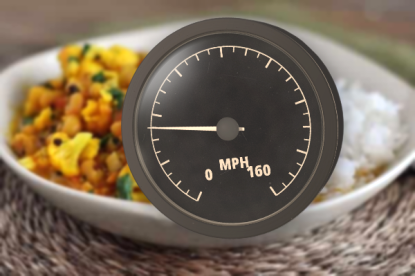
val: 35
